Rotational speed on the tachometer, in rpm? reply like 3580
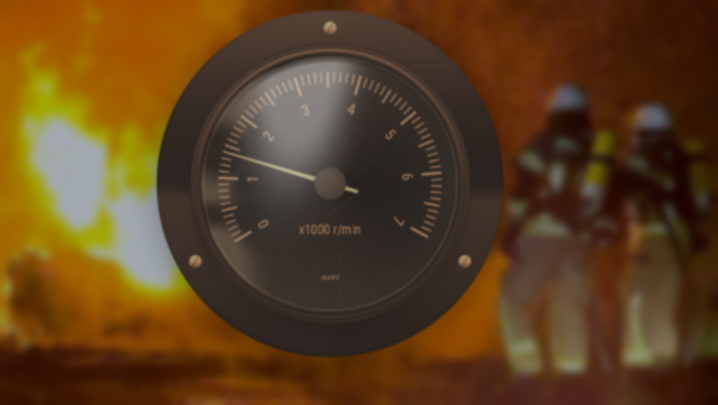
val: 1400
